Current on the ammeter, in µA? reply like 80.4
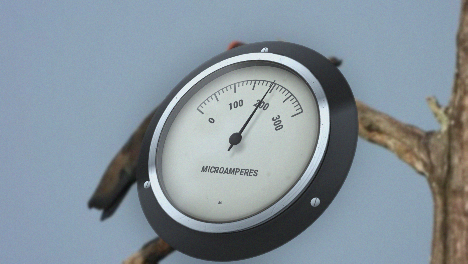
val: 200
